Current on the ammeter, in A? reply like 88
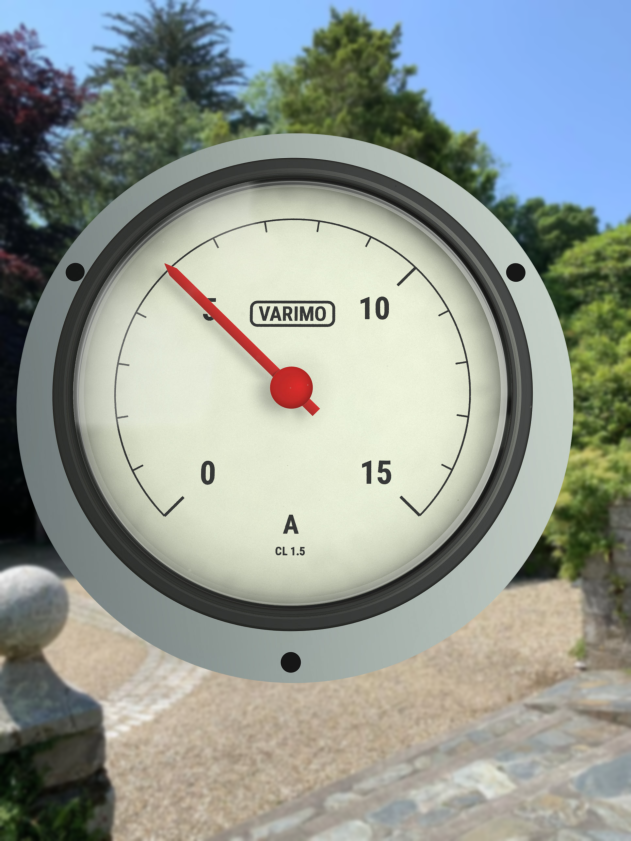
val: 5
